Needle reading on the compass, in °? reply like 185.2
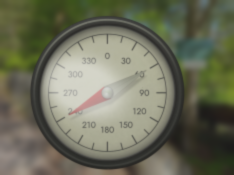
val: 240
